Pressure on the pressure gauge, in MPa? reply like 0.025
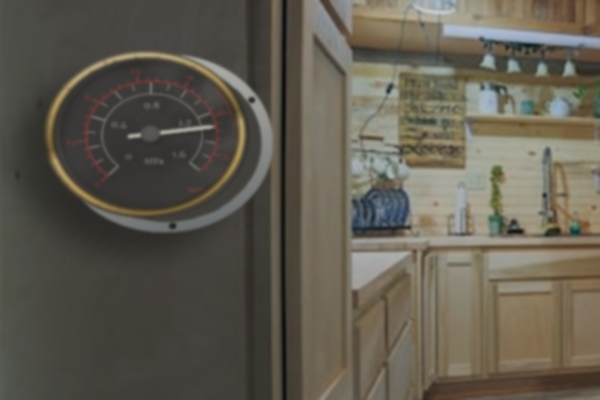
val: 1.3
